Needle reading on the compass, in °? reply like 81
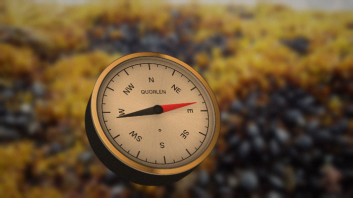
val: 80
